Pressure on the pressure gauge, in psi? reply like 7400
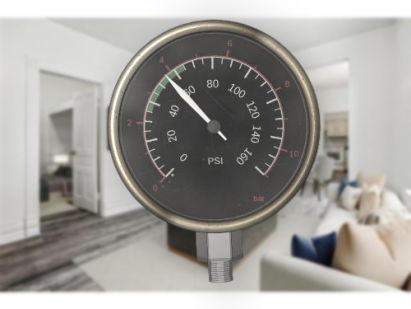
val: 55
